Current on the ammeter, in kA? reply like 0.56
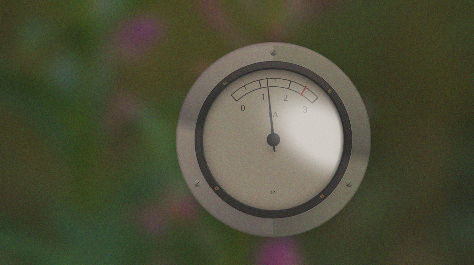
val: 1.25
